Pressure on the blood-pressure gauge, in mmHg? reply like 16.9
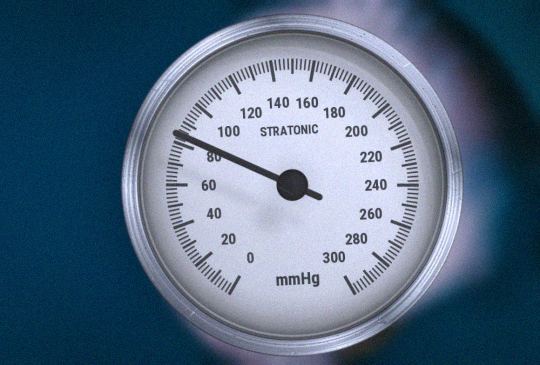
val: 84
